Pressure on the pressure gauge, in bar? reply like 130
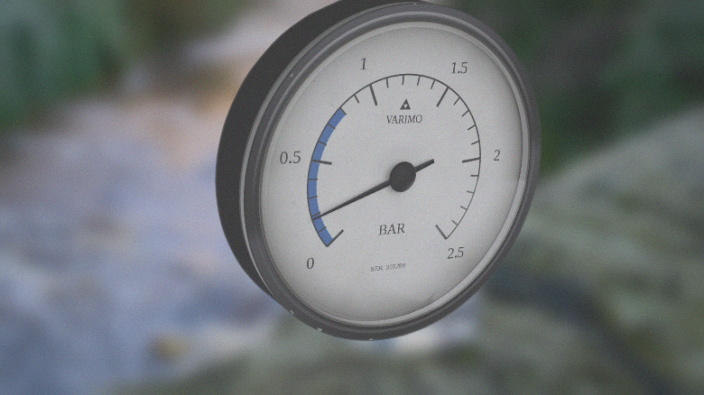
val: 0.2
